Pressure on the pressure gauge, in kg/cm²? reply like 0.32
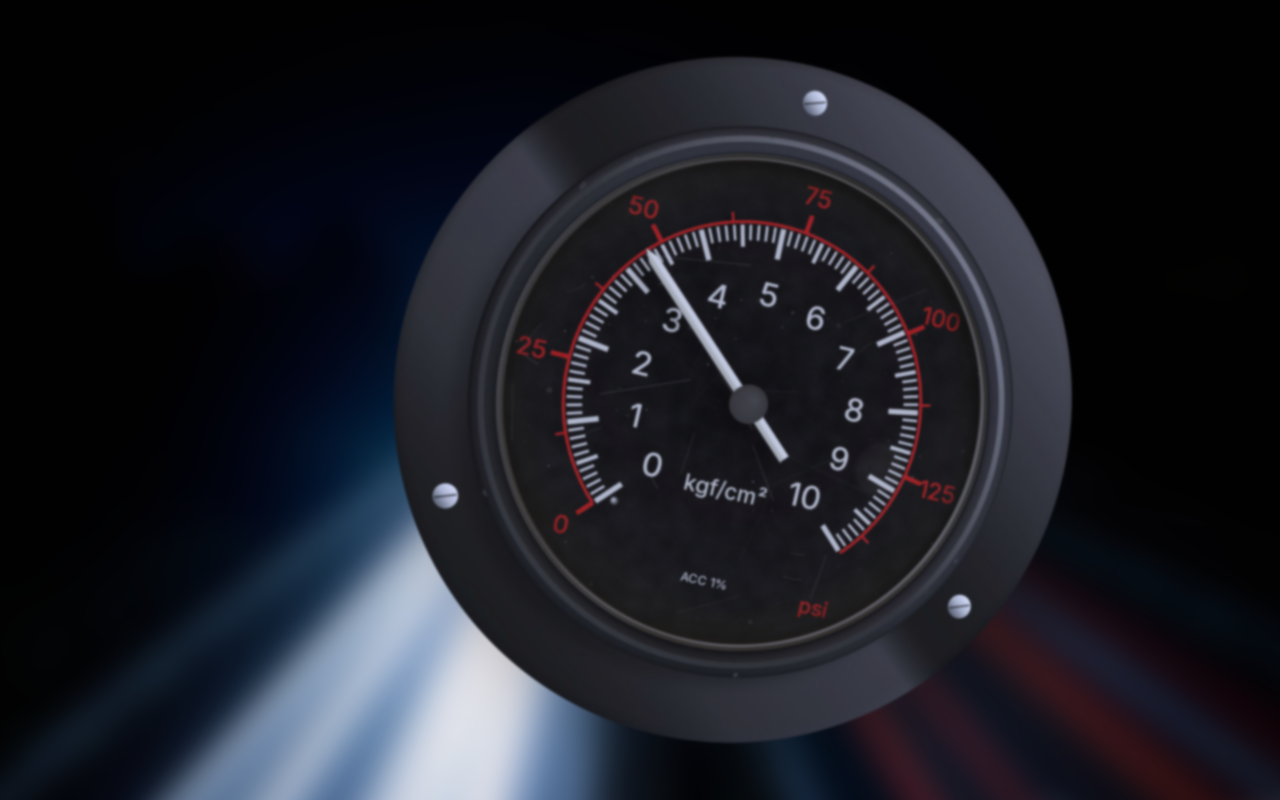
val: 3.3
